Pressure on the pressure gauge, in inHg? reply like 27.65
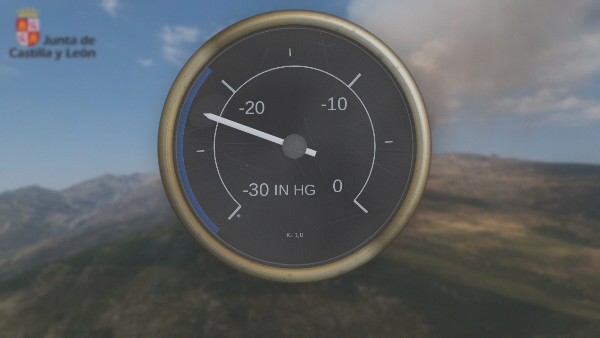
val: -22.5
